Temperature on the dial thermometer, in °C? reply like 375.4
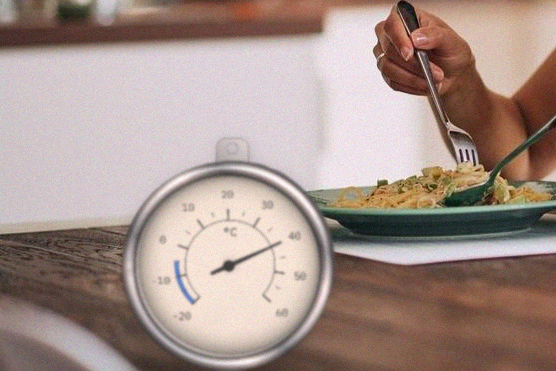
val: 40
